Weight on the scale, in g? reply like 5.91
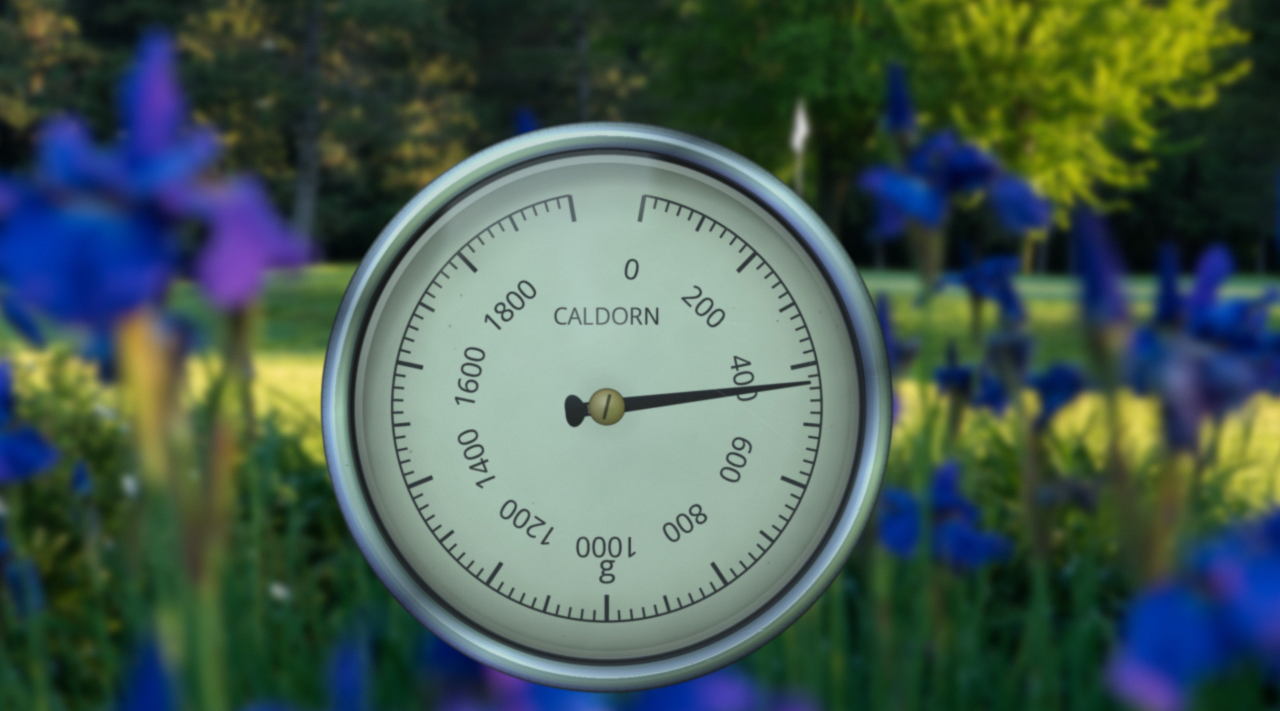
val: 430
